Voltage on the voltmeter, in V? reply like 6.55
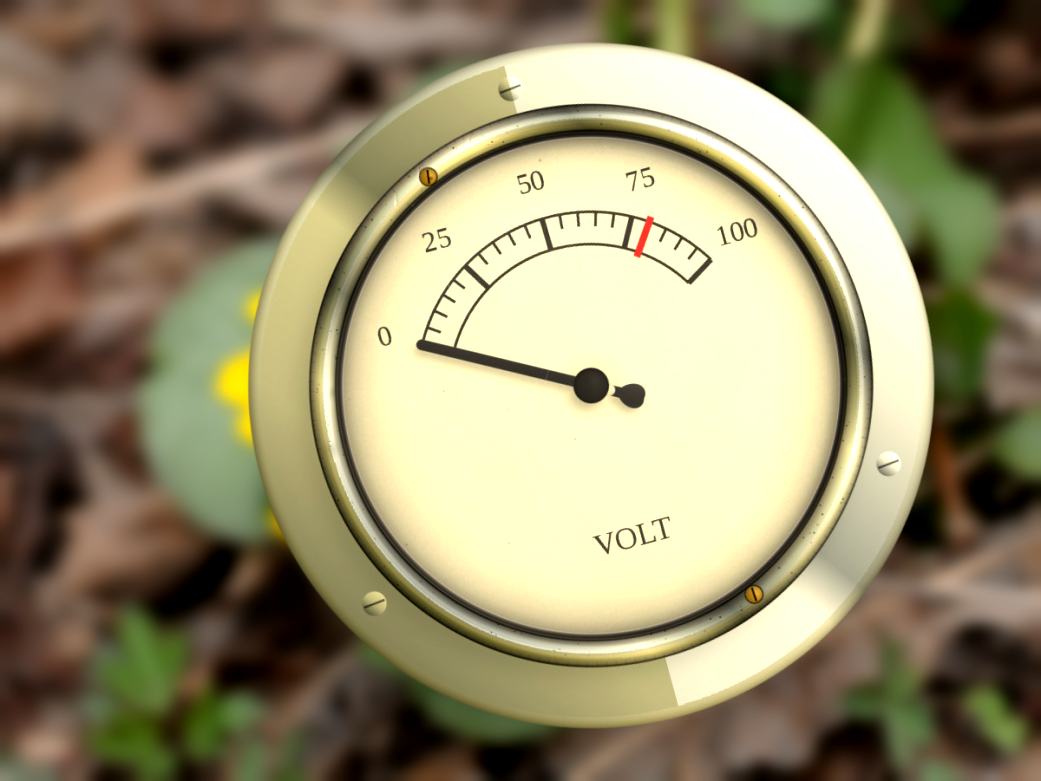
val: 0
